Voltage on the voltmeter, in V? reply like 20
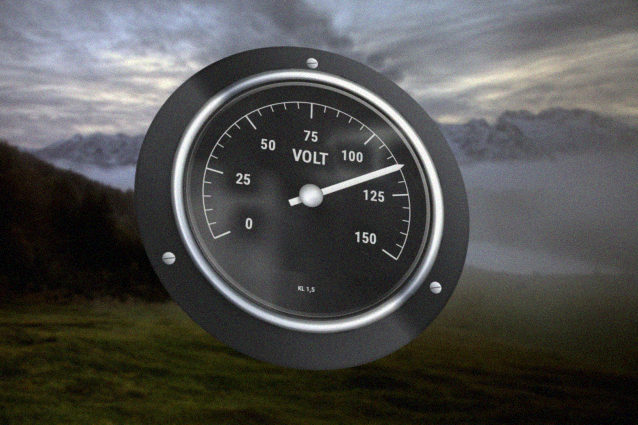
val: 115
